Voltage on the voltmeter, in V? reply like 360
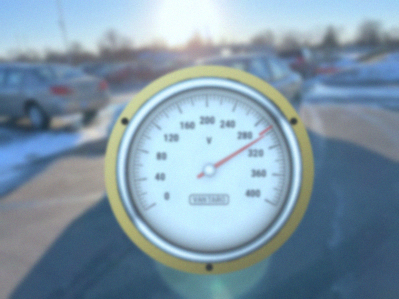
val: 300
